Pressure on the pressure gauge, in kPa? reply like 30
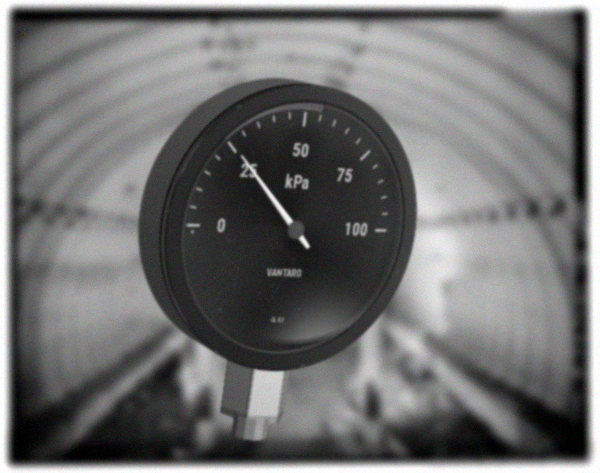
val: 25
